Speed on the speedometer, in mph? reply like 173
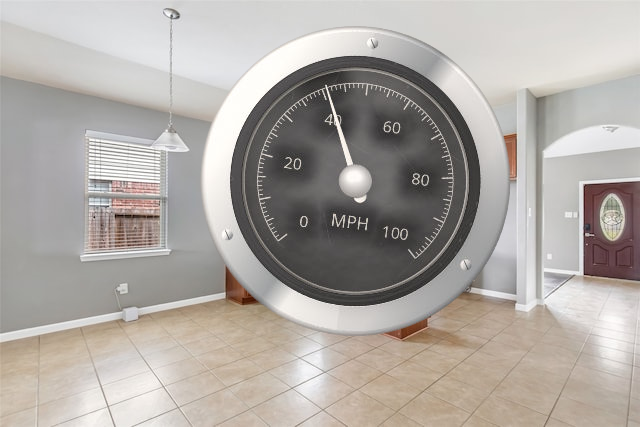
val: 41
